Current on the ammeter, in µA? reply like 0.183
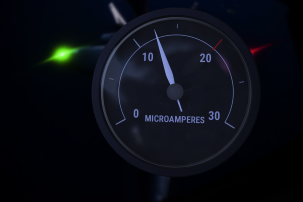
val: 12.5
